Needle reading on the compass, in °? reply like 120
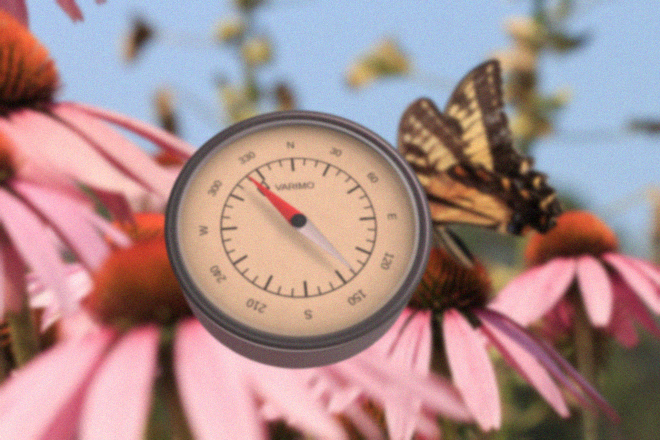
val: 320
